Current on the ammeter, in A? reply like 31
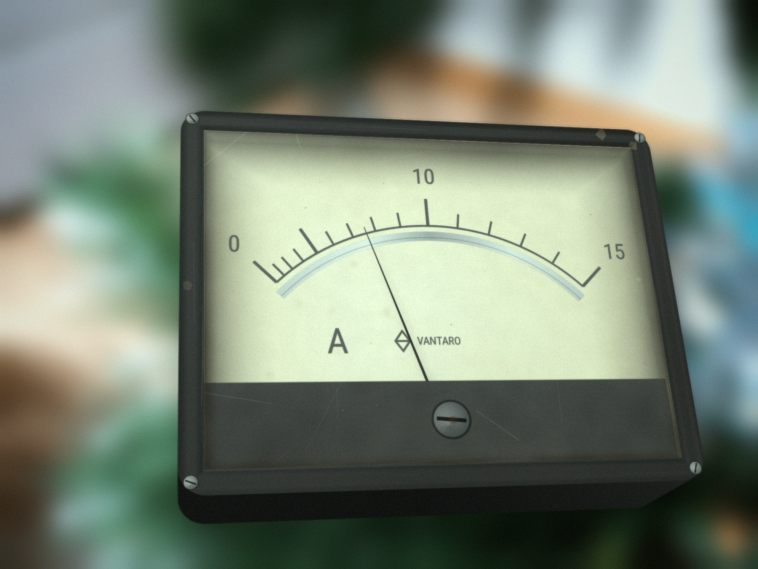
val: 7.5
